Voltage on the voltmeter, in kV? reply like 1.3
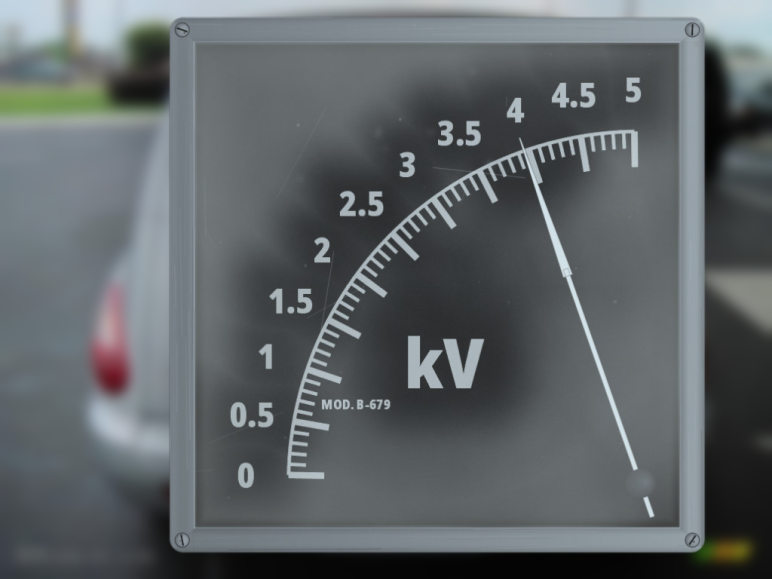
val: 3.95
